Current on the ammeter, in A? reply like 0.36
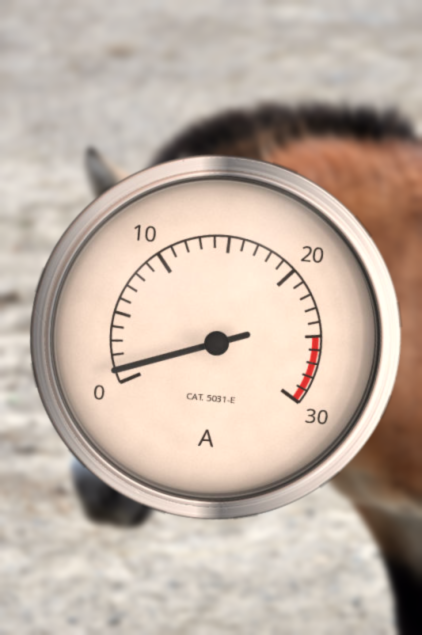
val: 1
